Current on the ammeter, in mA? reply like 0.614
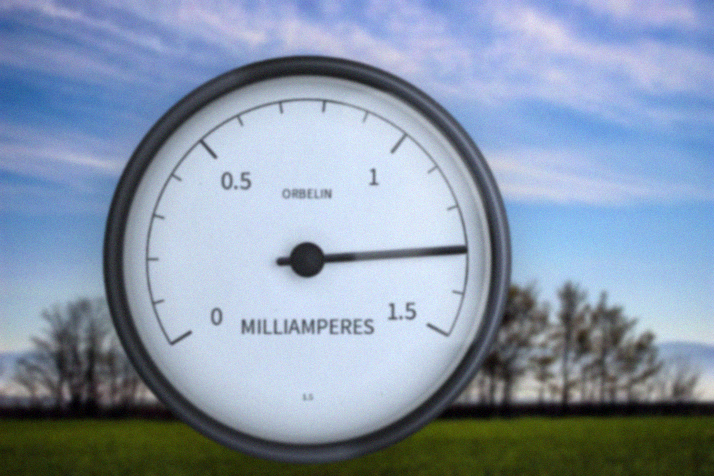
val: 1.3
